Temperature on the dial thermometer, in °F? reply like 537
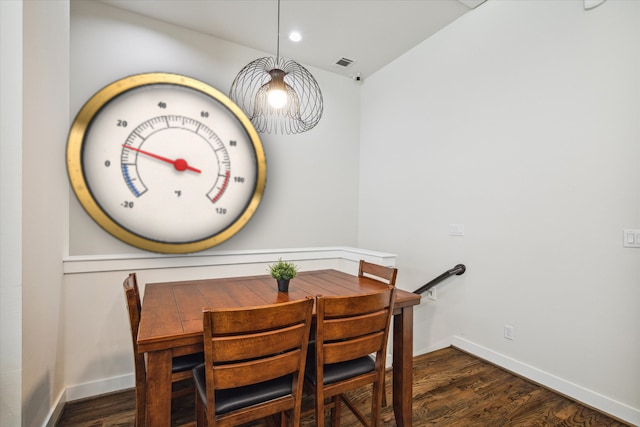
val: 10
